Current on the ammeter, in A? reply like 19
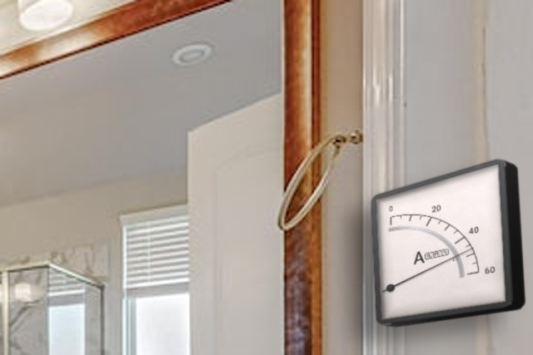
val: 47.5
